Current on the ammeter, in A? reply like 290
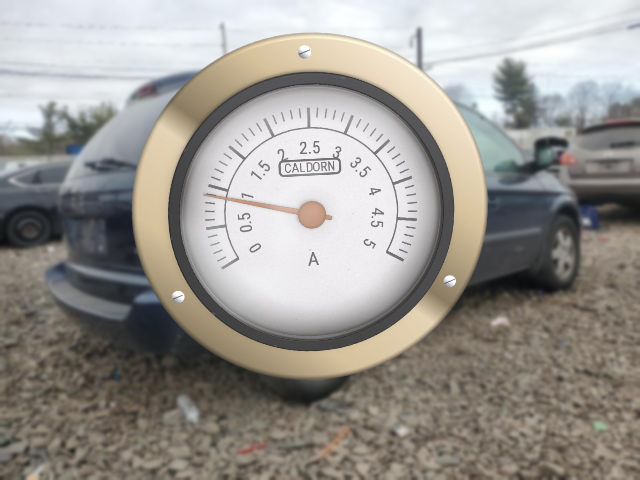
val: 0.9
